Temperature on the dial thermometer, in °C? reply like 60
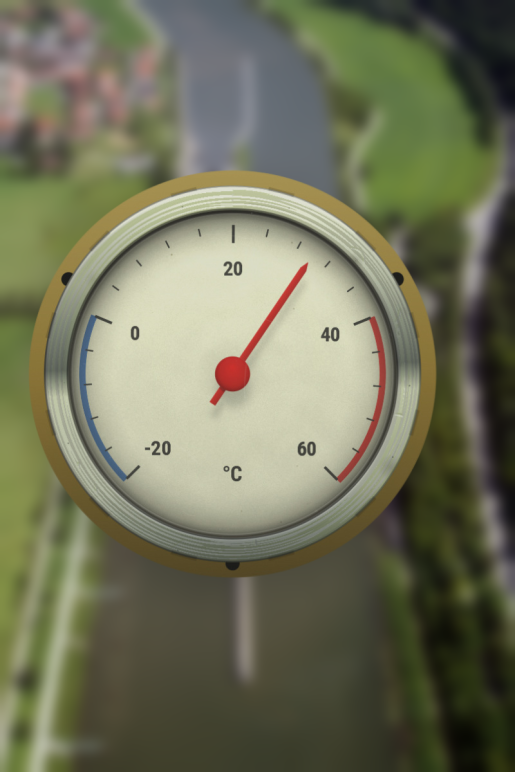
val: 30
